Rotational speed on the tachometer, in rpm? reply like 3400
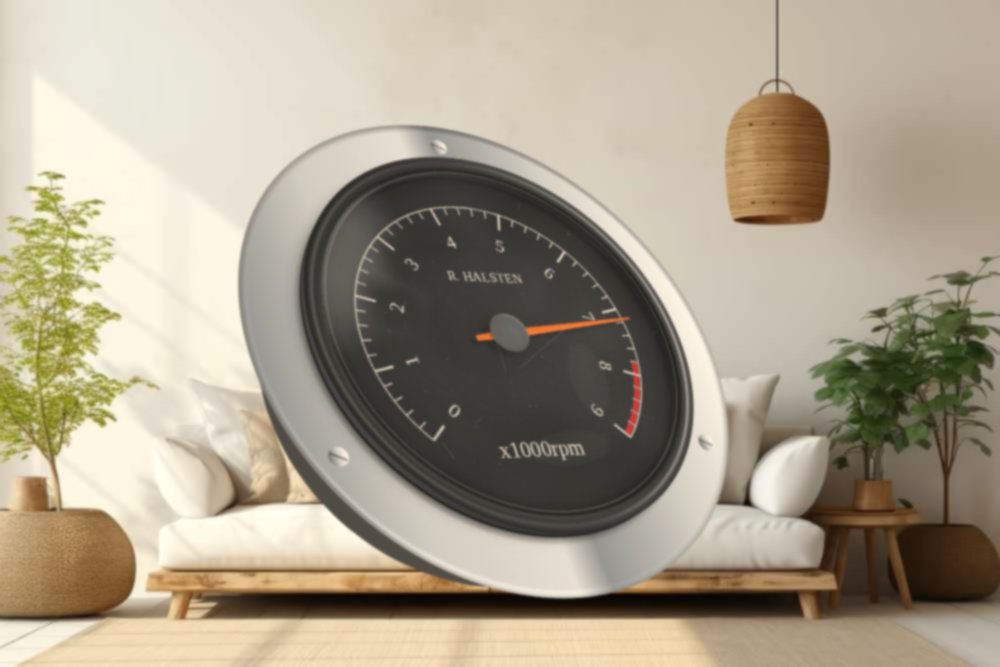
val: 7200
